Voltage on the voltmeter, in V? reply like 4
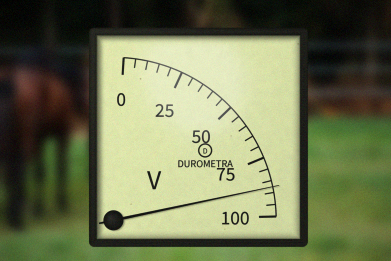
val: 87.5
